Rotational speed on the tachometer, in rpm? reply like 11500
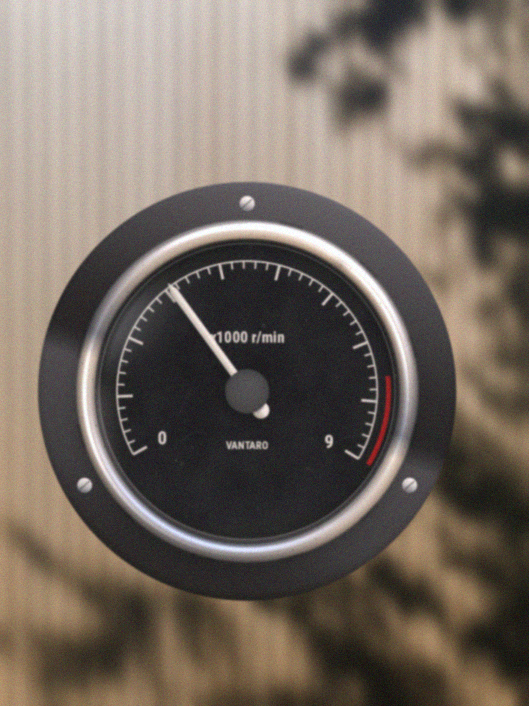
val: 3100
